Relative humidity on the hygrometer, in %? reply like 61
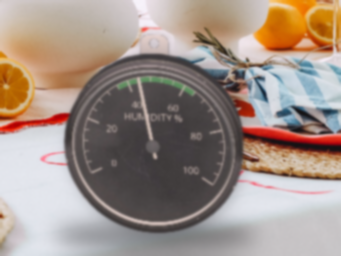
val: 44
